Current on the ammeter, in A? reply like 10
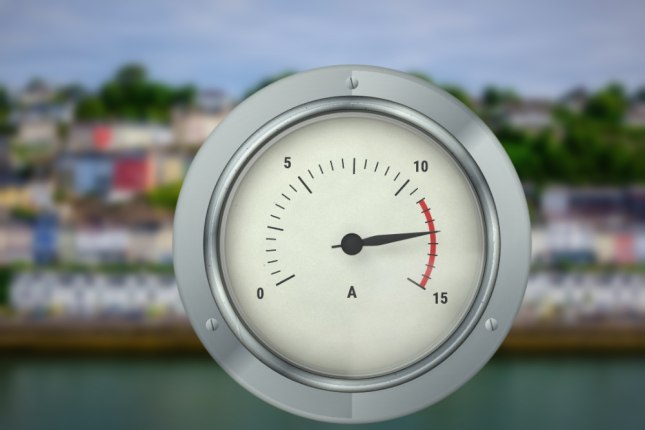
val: 12.5
